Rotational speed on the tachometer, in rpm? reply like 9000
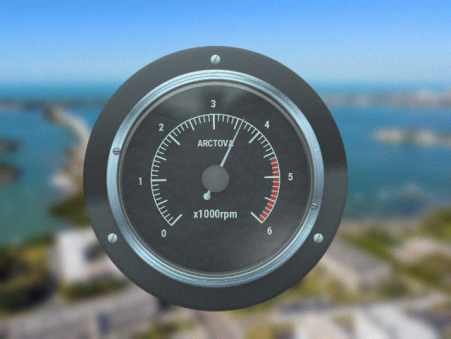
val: 3600
